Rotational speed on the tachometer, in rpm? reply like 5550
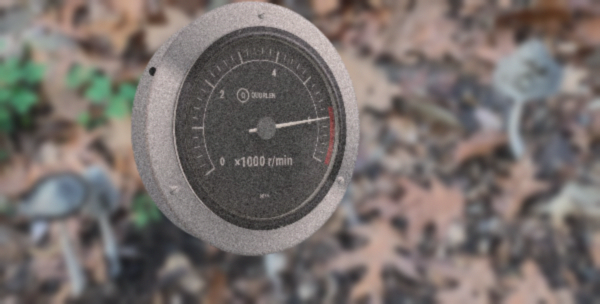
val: 6000
